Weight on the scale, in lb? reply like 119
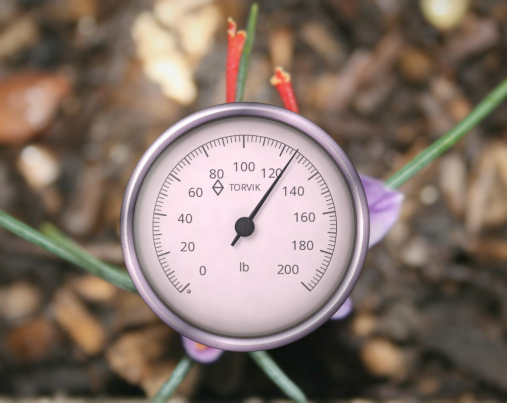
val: 126
